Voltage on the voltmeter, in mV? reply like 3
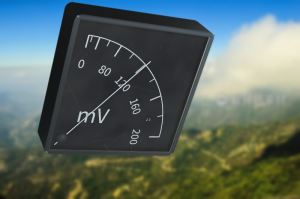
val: 120
